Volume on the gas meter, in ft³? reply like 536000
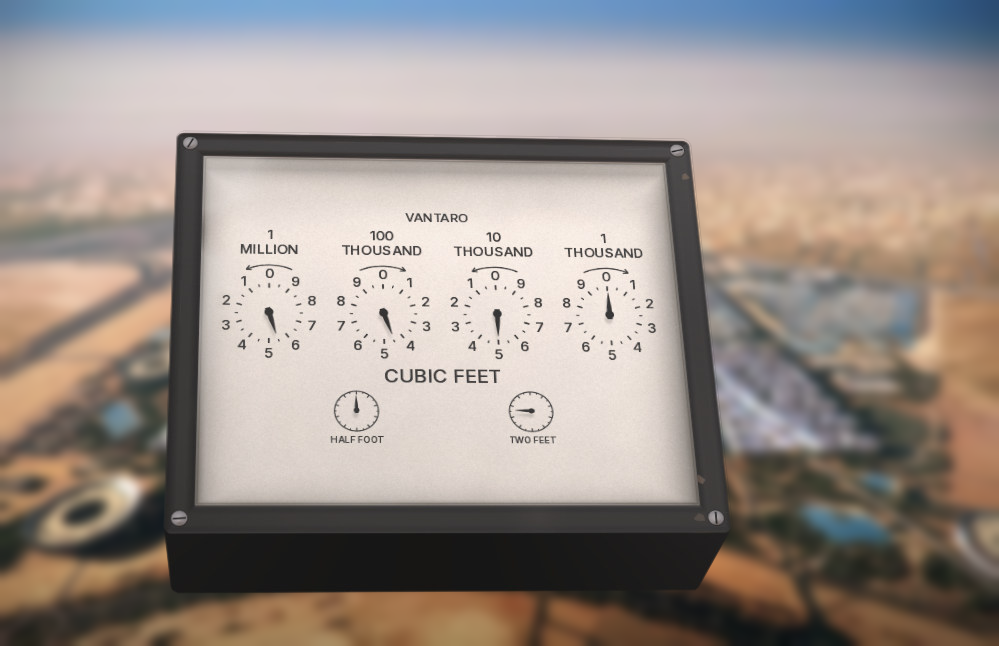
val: 545000
